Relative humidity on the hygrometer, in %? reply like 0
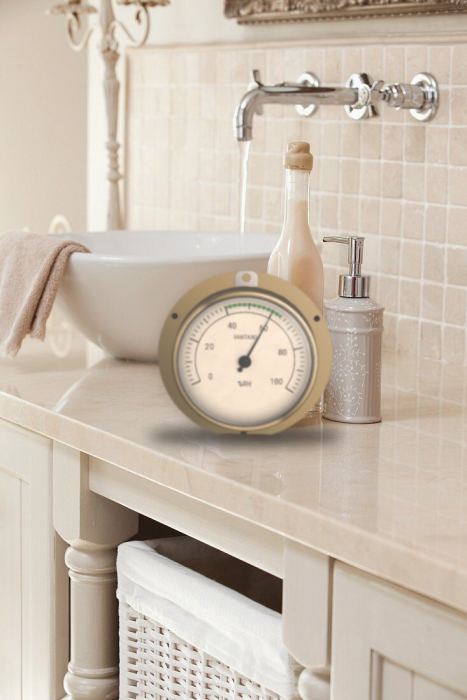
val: 60
